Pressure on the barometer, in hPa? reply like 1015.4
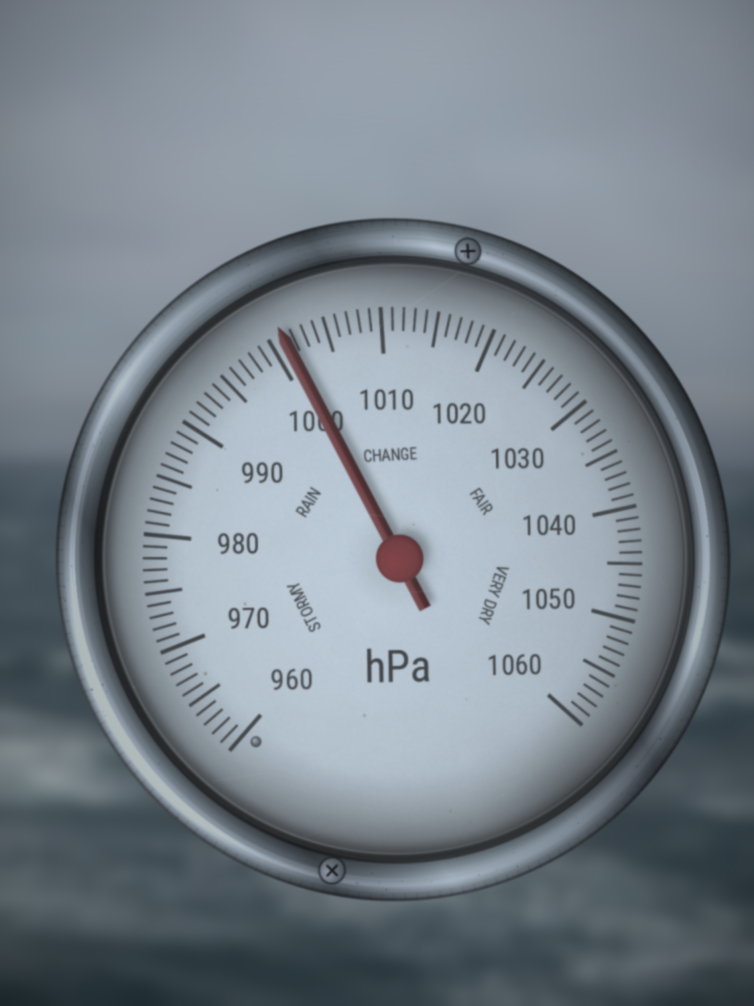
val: 1001
